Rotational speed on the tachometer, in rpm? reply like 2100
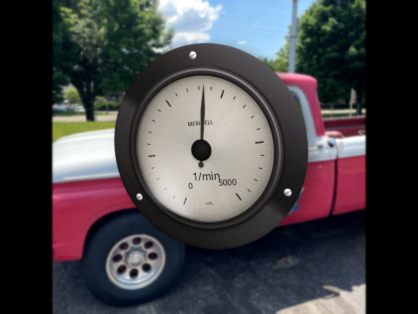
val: 2700
